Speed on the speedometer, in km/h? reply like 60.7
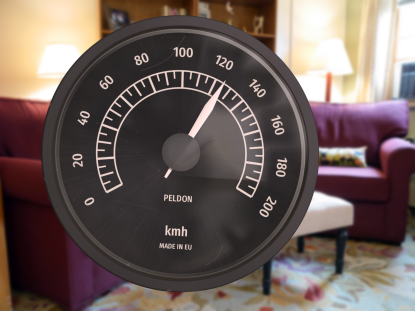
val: 125
